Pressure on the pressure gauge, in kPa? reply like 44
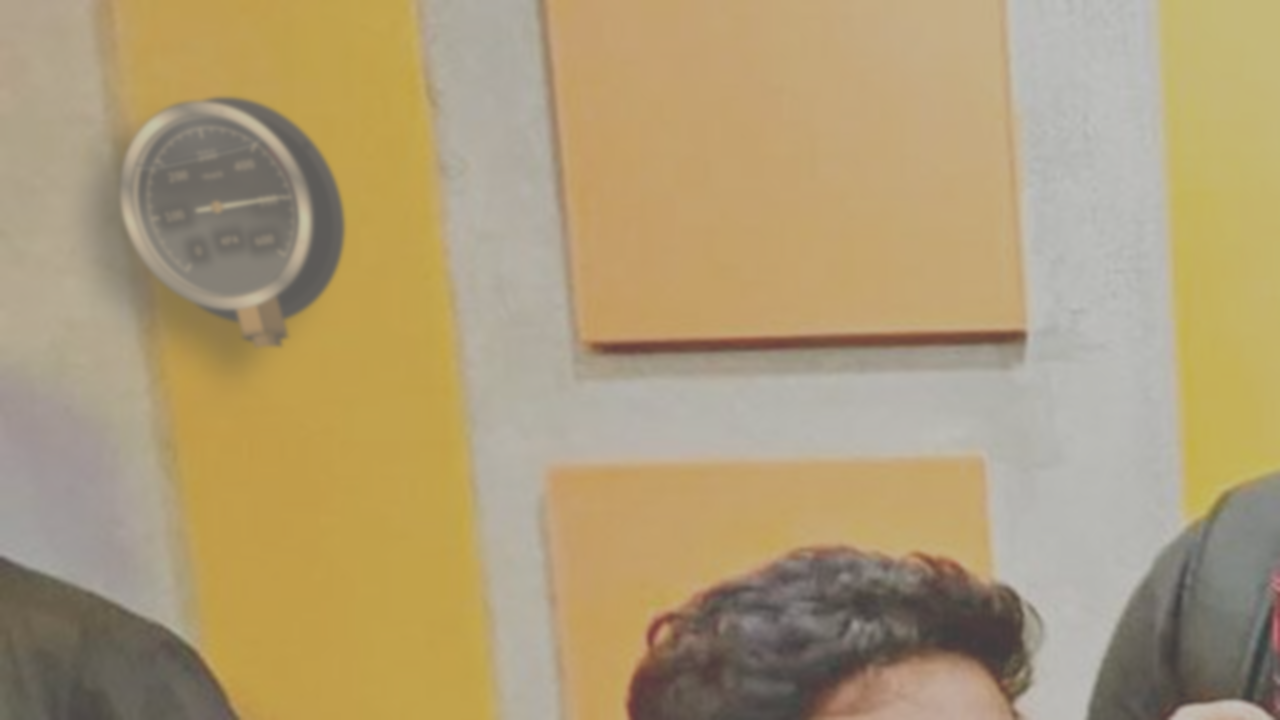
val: 500
